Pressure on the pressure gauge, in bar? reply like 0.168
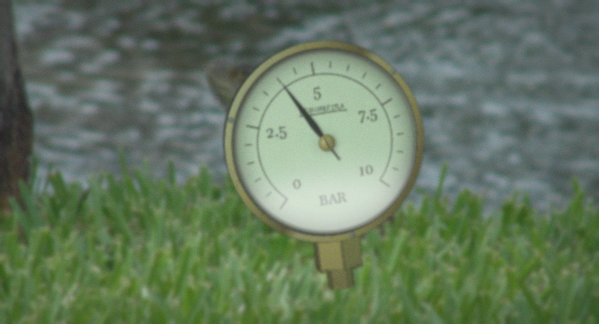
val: 4
